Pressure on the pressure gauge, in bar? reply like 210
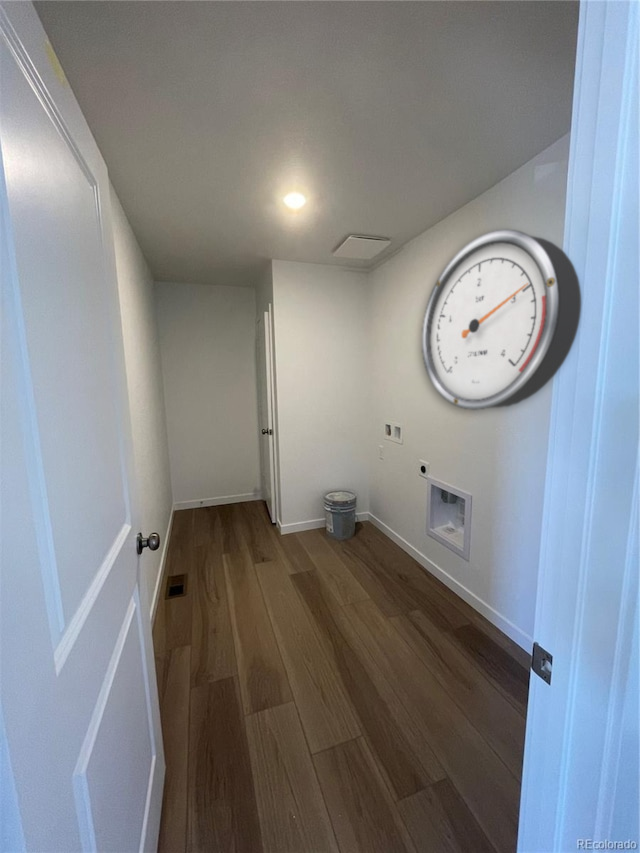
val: 3
